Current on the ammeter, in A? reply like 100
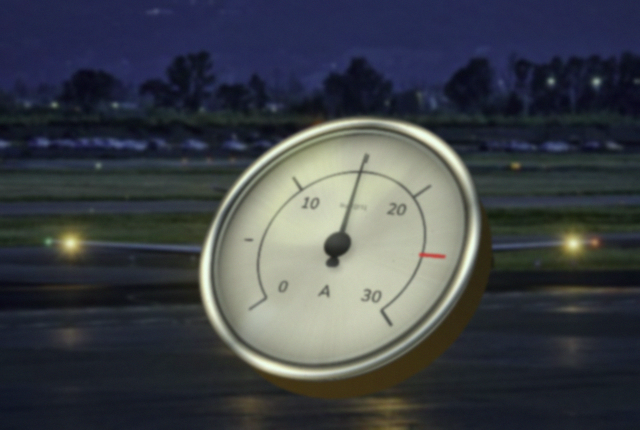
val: 15
